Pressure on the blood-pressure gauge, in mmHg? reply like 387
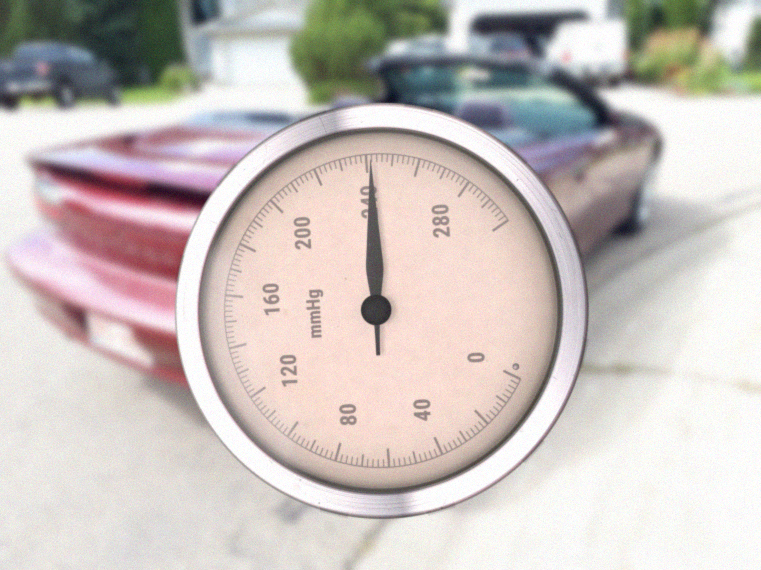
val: 242
